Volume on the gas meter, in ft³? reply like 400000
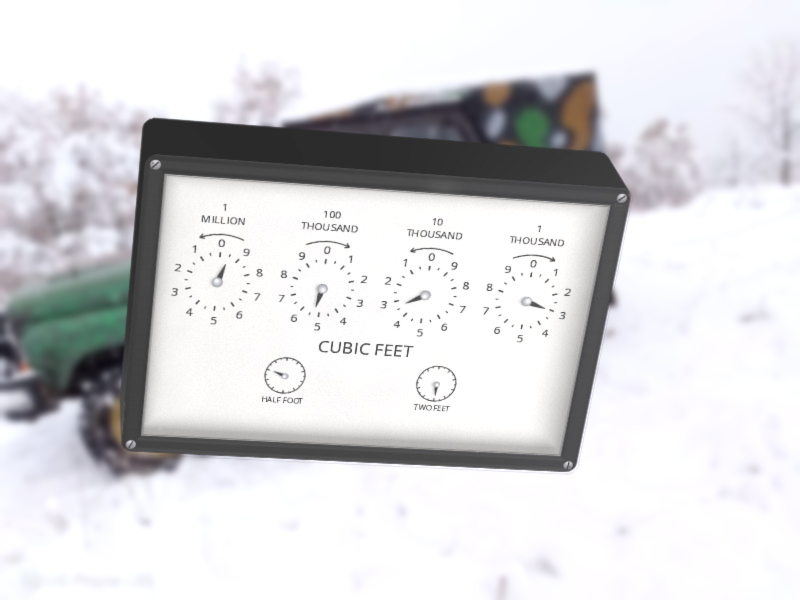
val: 953300
